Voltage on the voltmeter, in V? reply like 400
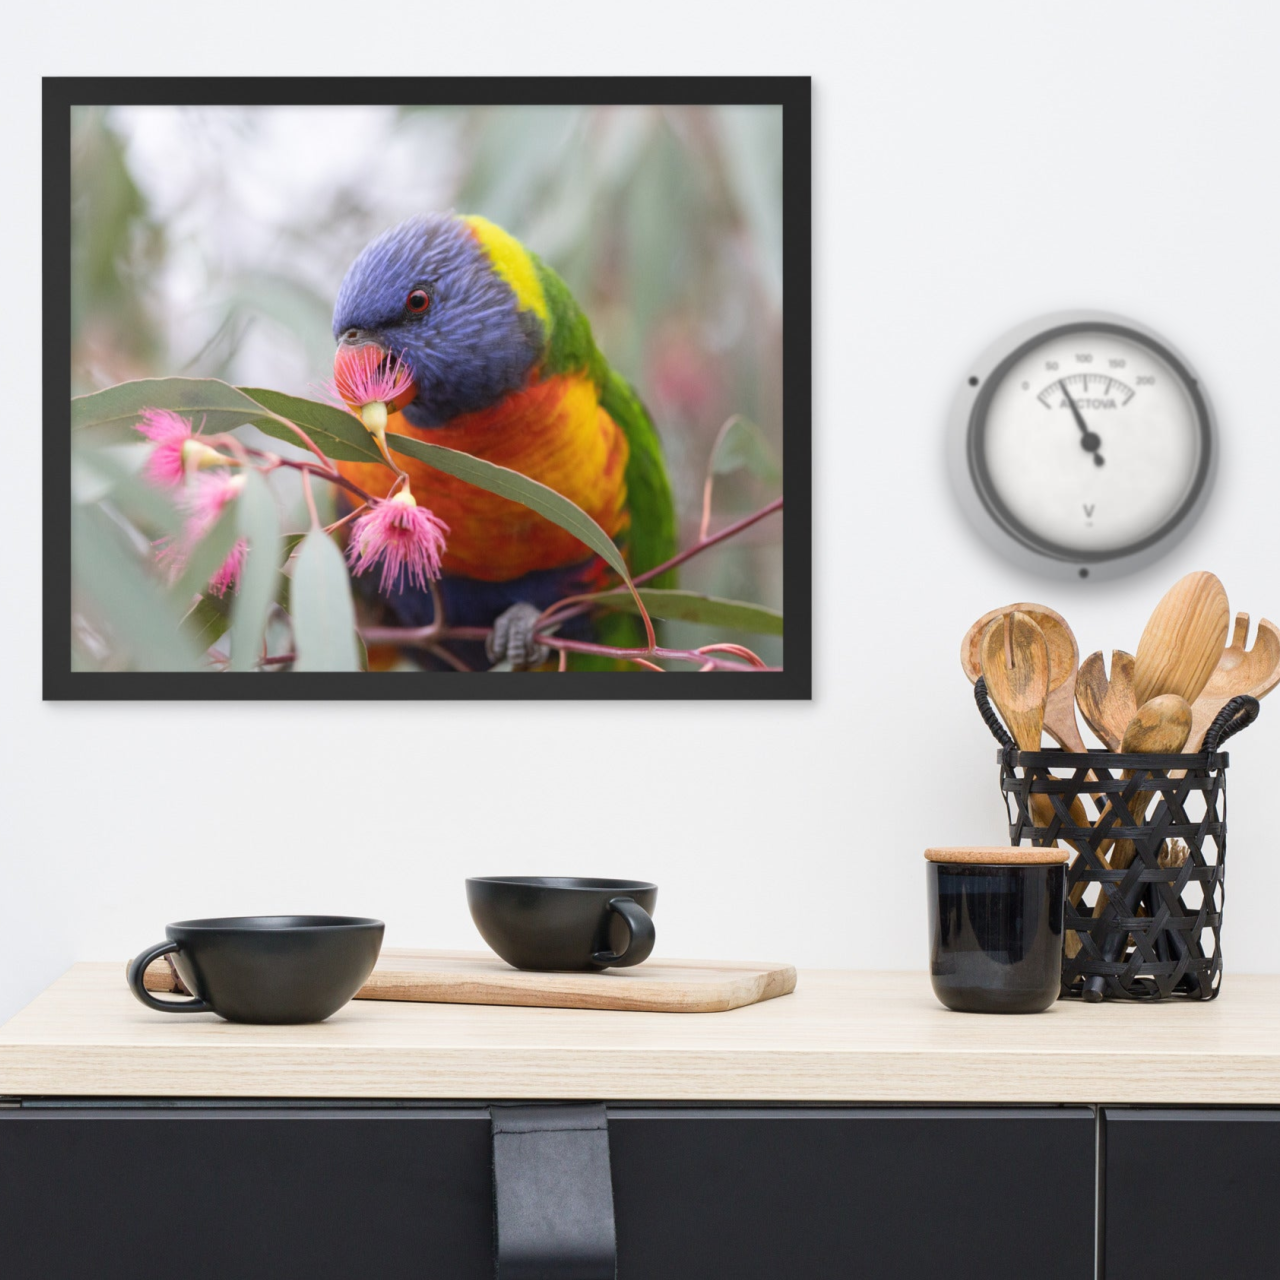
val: 50
